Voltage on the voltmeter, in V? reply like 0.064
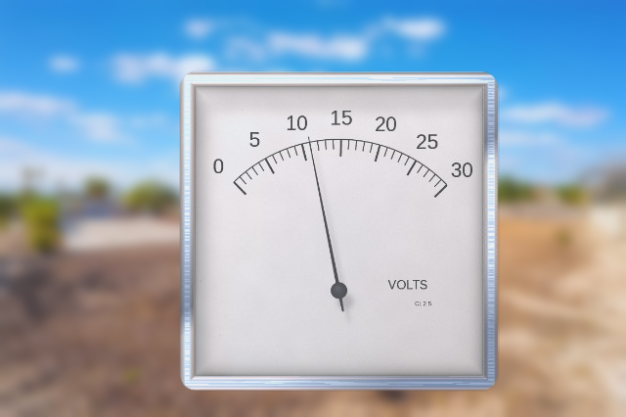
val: 11
